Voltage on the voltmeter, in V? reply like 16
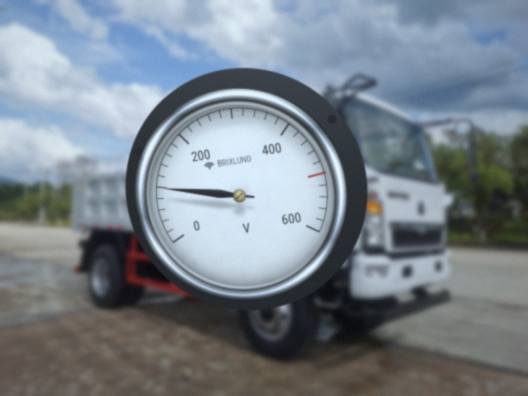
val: 100
